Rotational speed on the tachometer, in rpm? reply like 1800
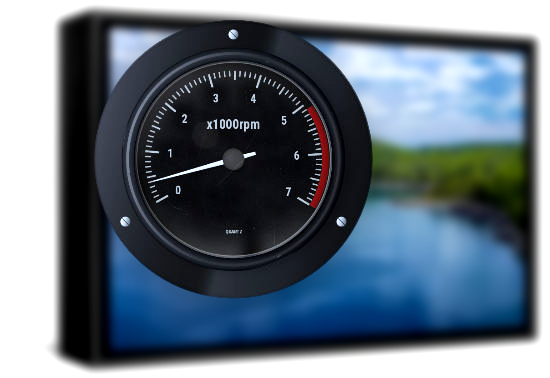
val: 400
